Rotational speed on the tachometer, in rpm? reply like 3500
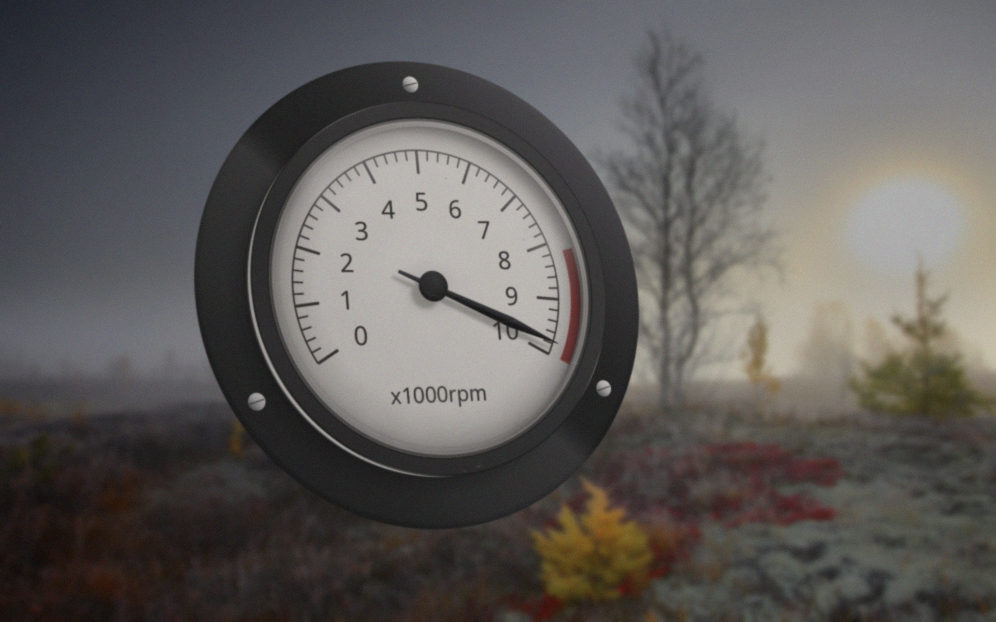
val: 9800
